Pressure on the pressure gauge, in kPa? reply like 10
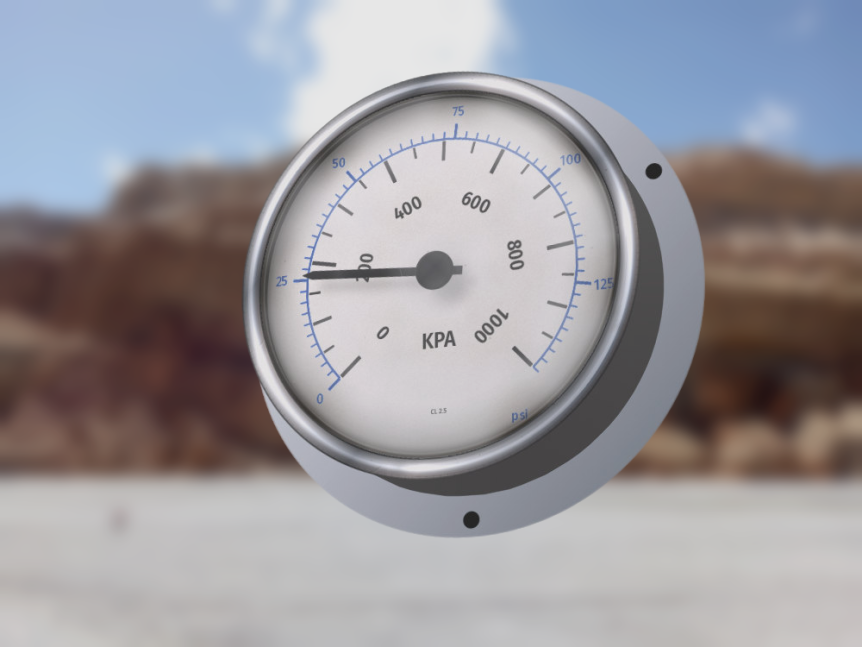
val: 175
